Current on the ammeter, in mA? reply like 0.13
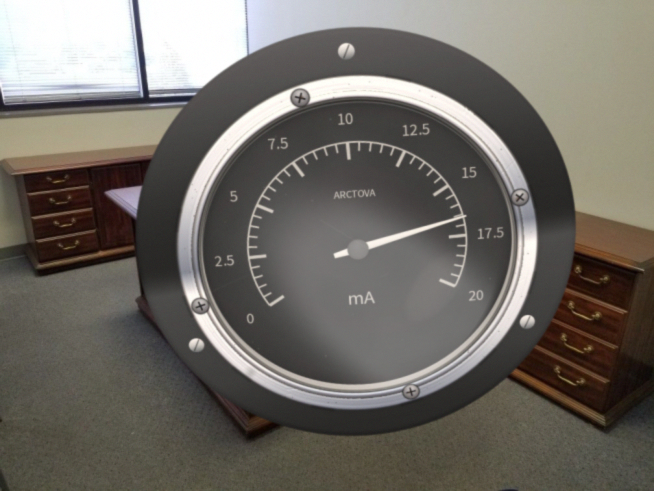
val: 16.5
